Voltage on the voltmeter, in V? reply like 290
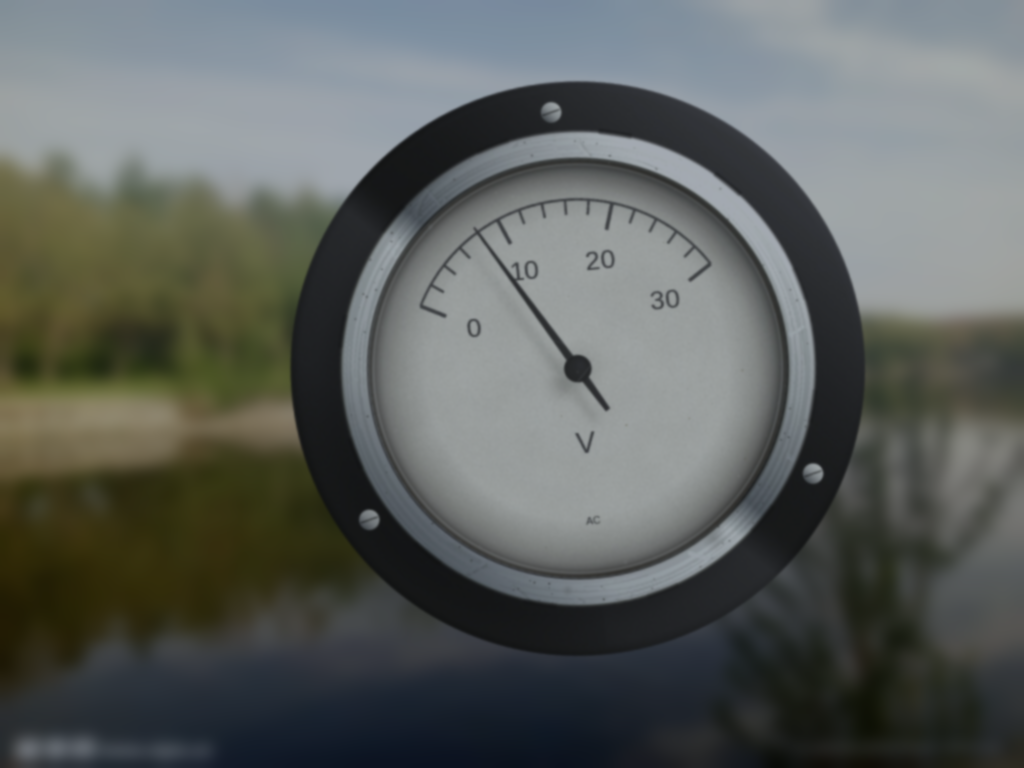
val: 8
